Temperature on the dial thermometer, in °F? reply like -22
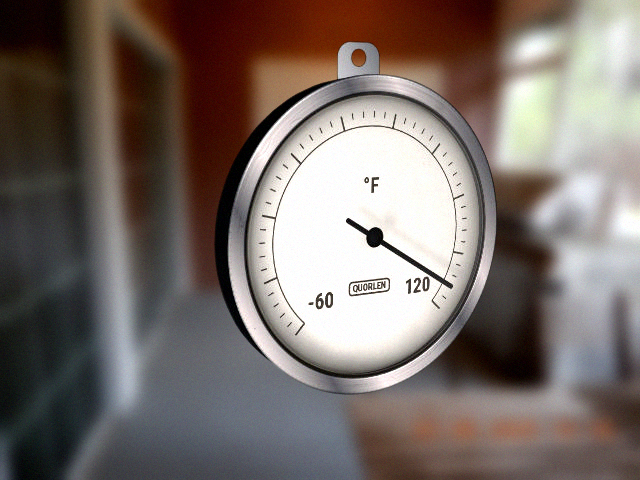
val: 112
